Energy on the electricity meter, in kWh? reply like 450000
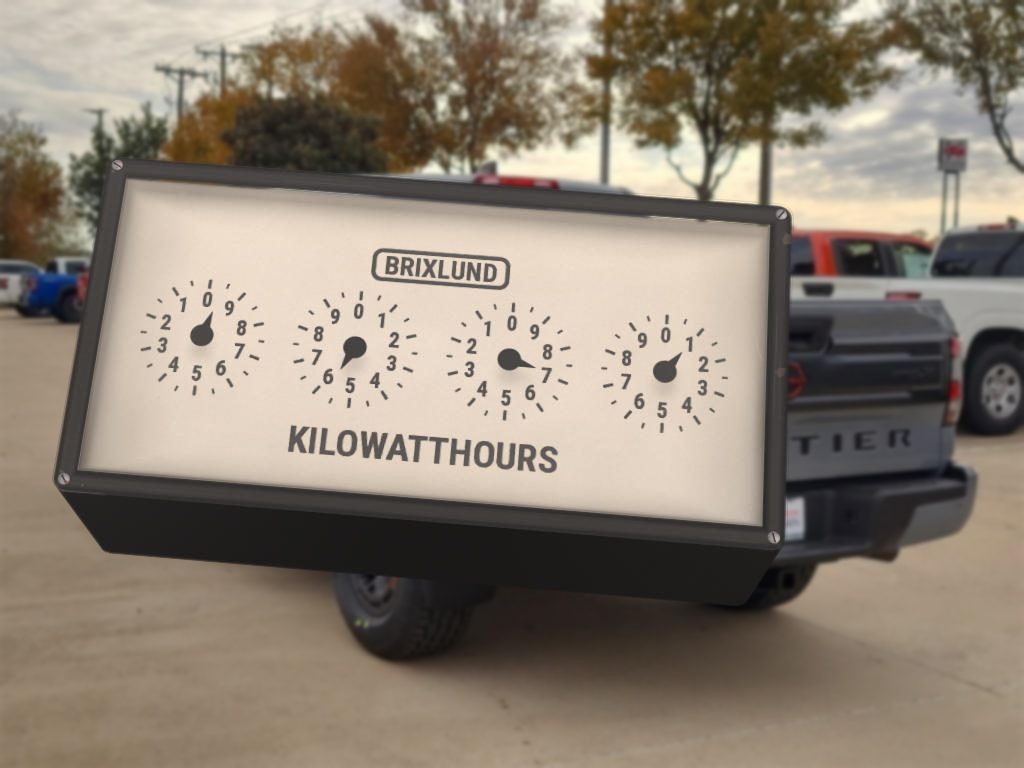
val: 9571
